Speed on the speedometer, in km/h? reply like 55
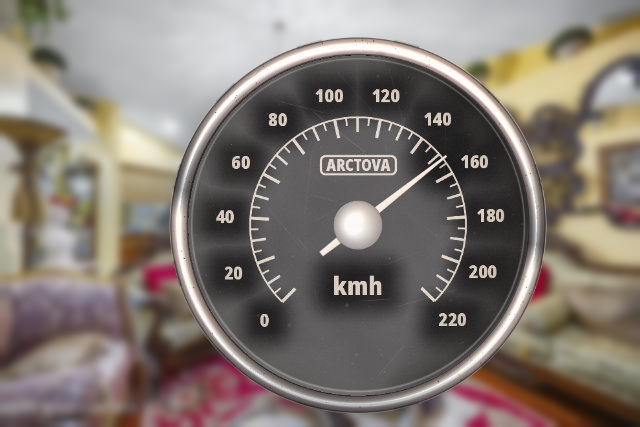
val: 152.5
